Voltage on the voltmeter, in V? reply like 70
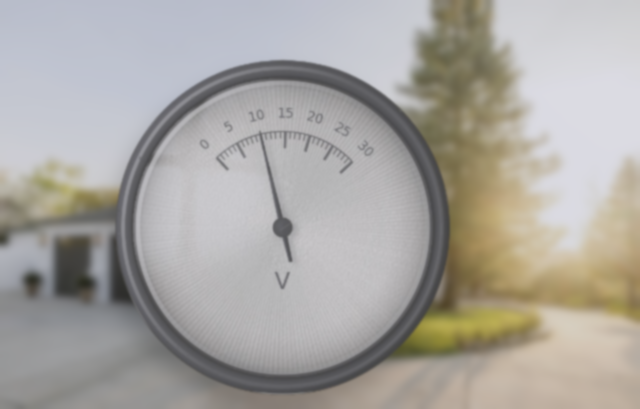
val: 10
